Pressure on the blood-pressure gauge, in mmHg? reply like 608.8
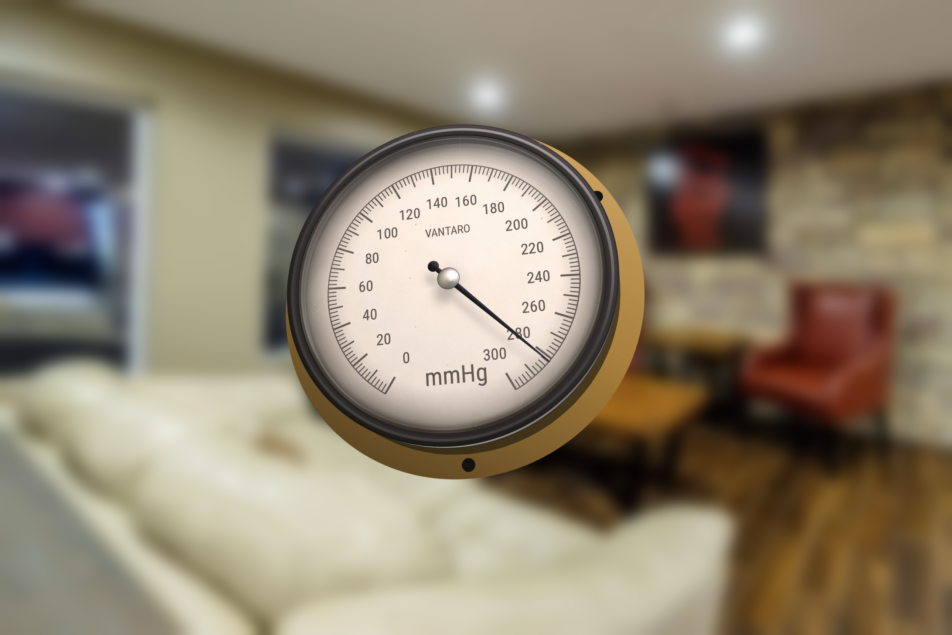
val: 282
